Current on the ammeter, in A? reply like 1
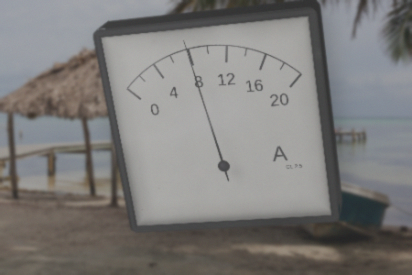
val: 8
